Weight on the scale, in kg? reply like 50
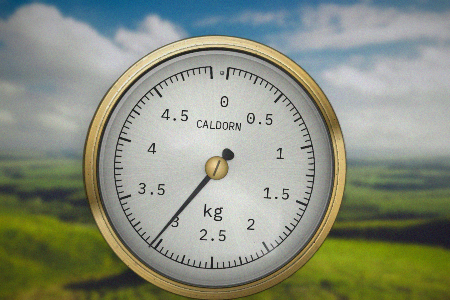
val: 3.05
